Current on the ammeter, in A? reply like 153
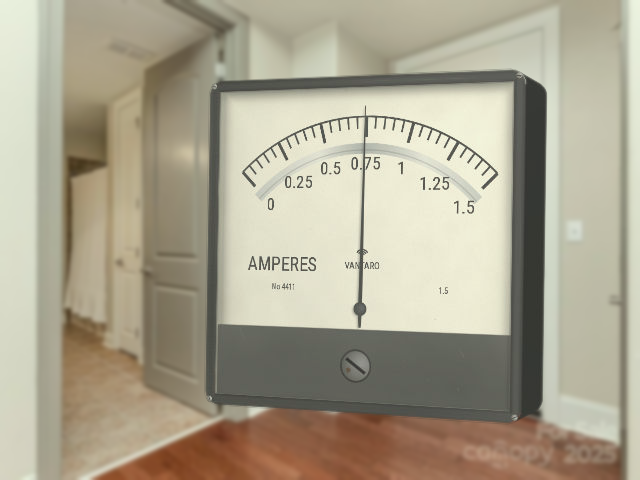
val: 0.75
